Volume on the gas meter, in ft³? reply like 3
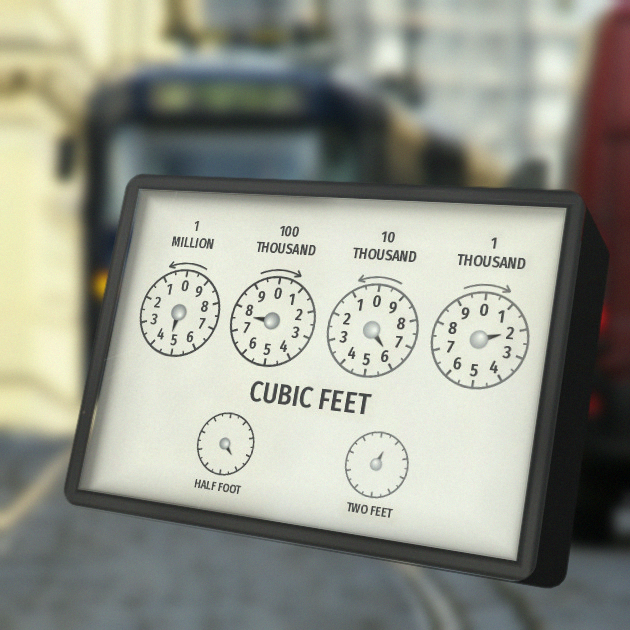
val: 476200
